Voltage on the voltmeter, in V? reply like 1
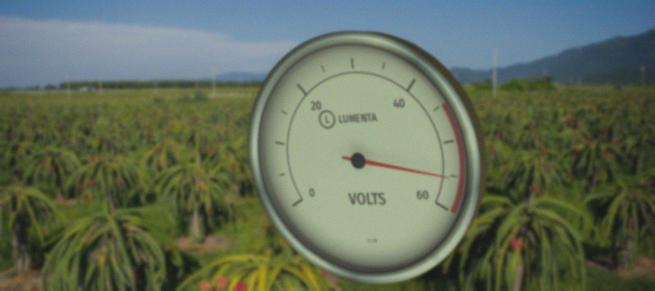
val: 55
